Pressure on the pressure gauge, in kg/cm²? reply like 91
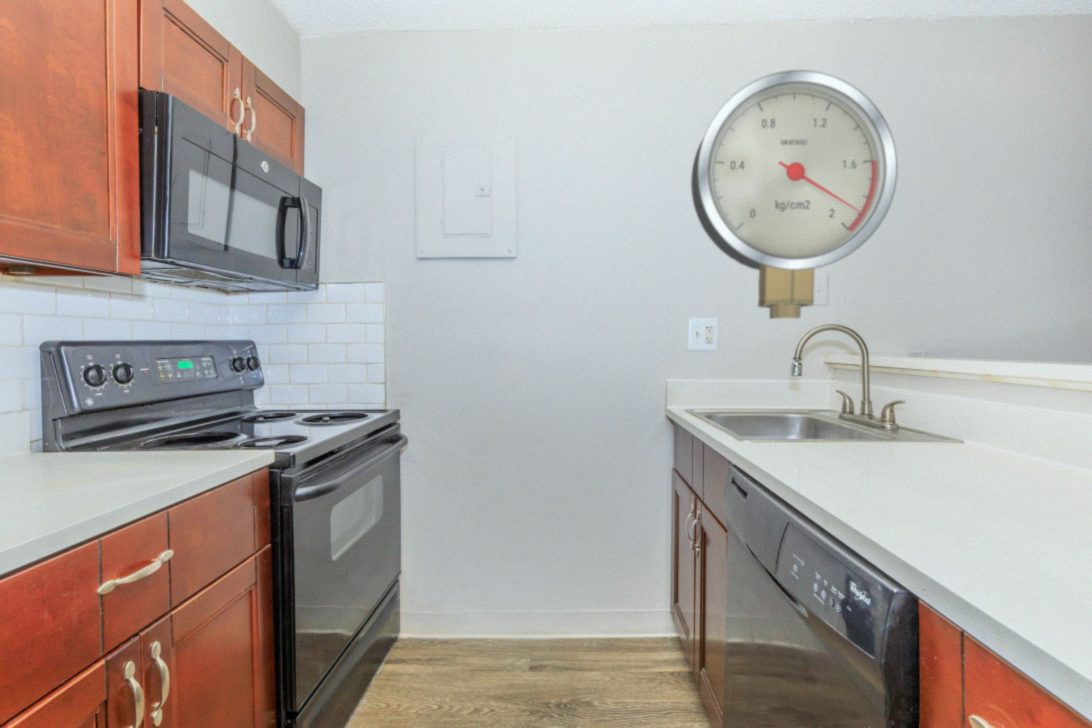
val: 1.9
